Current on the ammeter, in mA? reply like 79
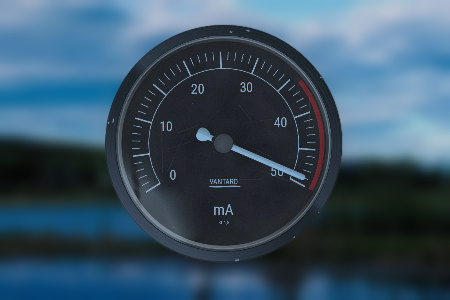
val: 49
